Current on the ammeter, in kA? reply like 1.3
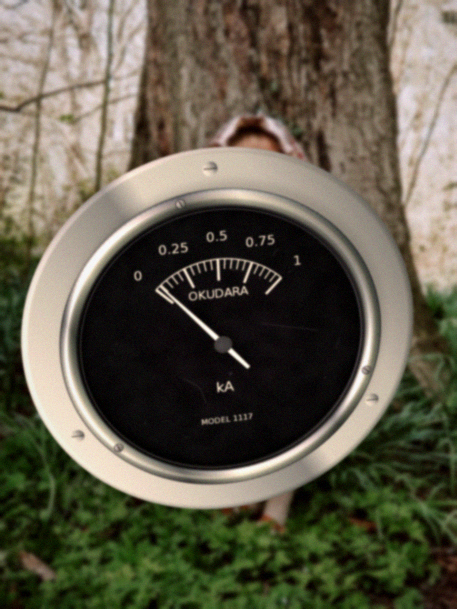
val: 0.05
